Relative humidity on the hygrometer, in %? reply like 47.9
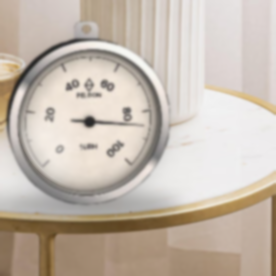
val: 85
